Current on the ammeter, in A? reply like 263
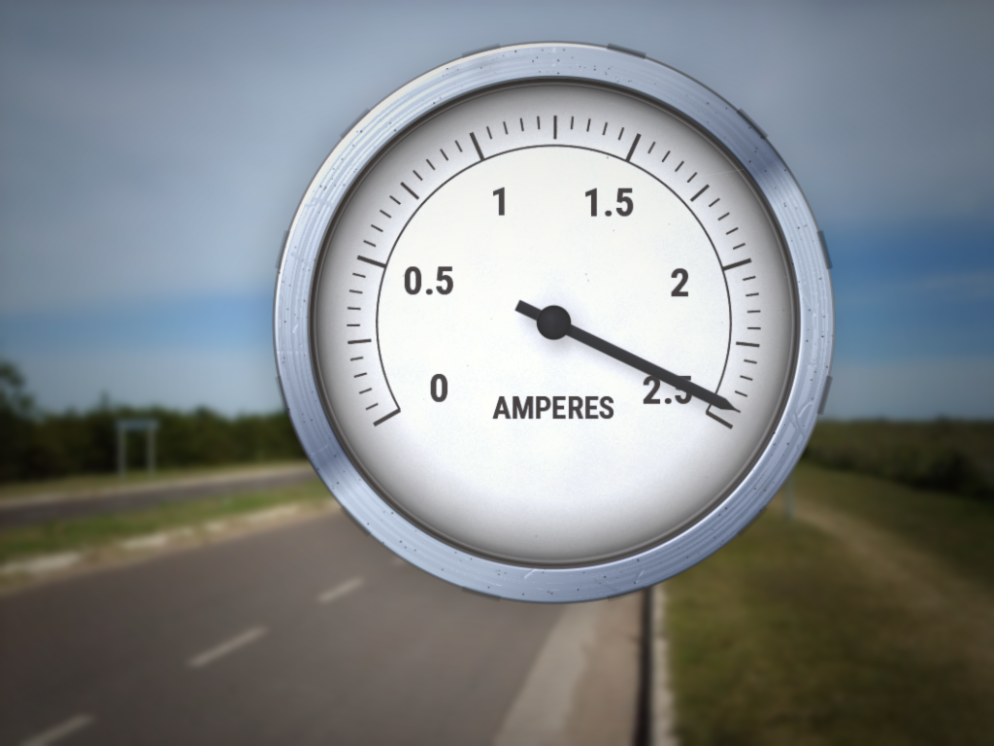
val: 2.45
